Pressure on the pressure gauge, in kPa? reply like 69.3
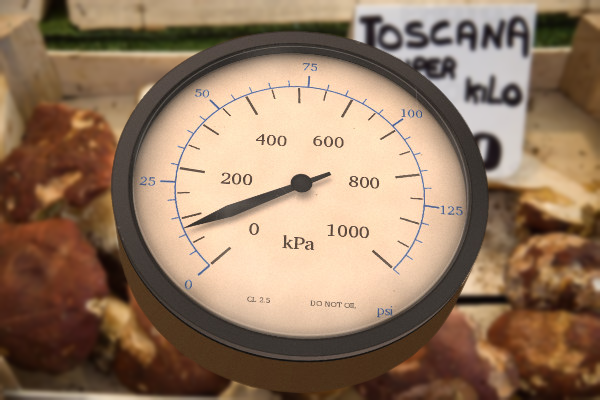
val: 75
